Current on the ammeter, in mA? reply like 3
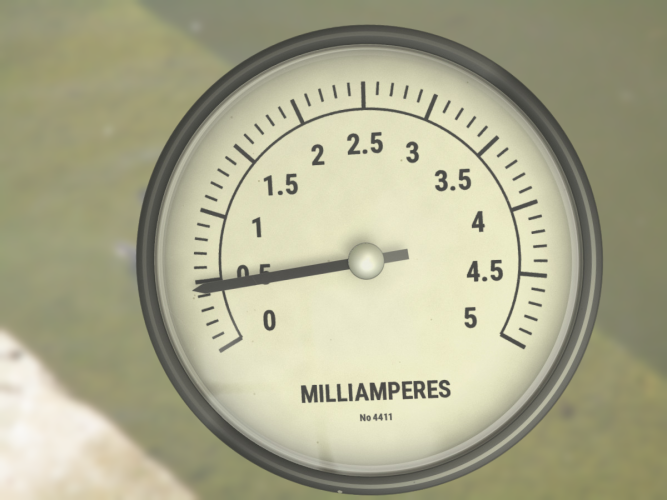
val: 0.45
